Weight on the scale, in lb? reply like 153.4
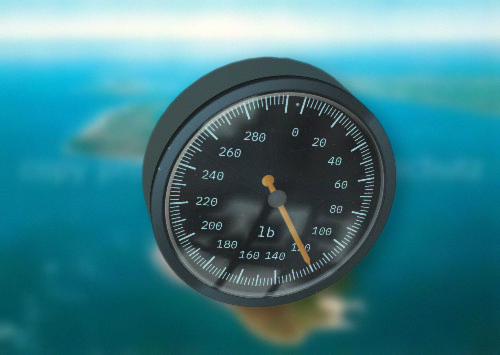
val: 120
